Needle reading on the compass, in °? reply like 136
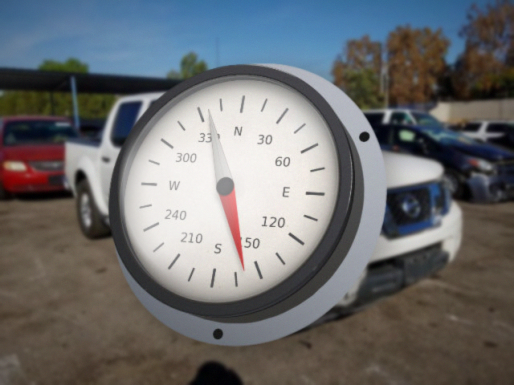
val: 157.5
